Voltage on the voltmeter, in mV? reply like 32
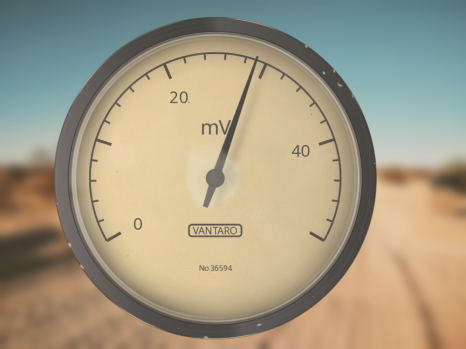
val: 29
